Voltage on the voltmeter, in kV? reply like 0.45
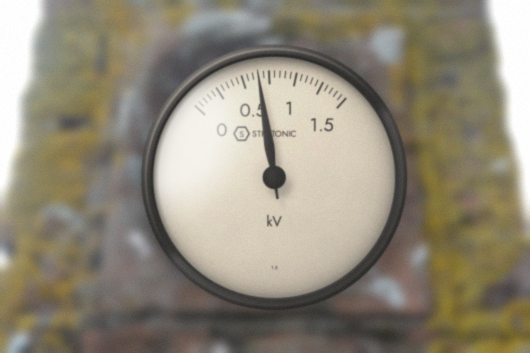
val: 0.65
